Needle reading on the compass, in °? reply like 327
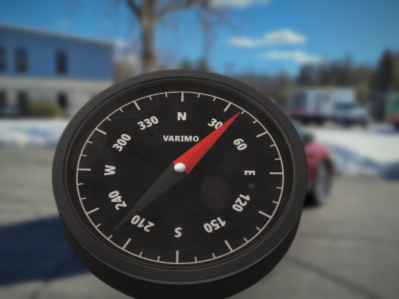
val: 40
